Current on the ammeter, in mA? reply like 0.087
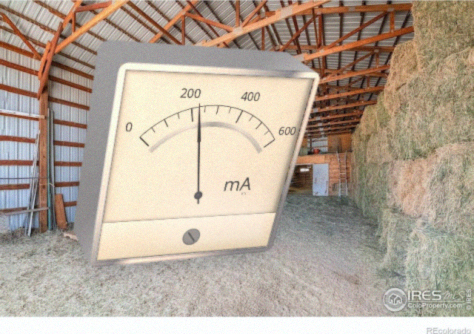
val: 225
